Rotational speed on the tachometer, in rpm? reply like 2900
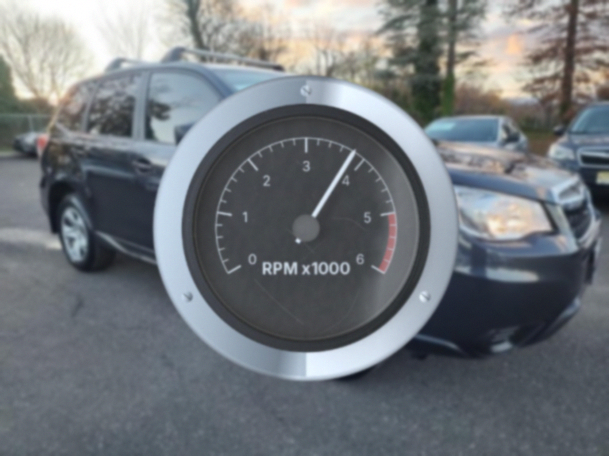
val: 3800
